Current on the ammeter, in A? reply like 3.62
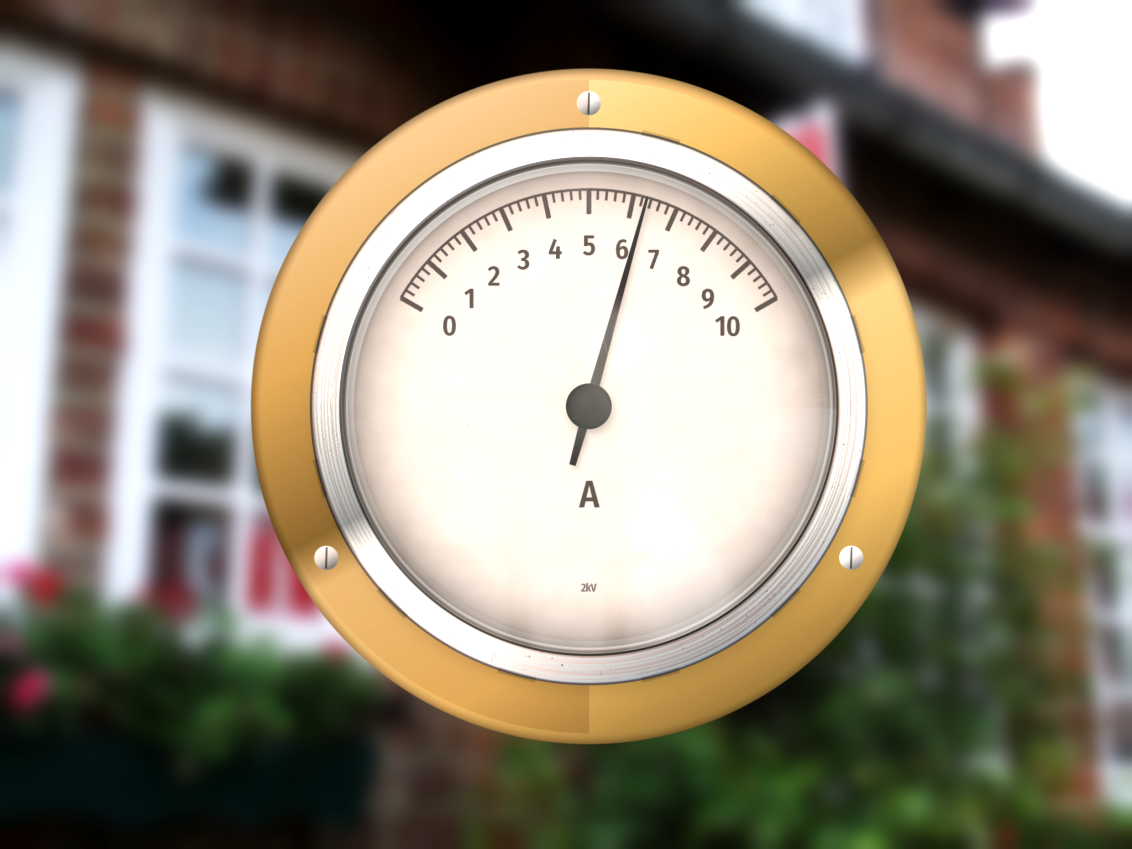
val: 6.3
